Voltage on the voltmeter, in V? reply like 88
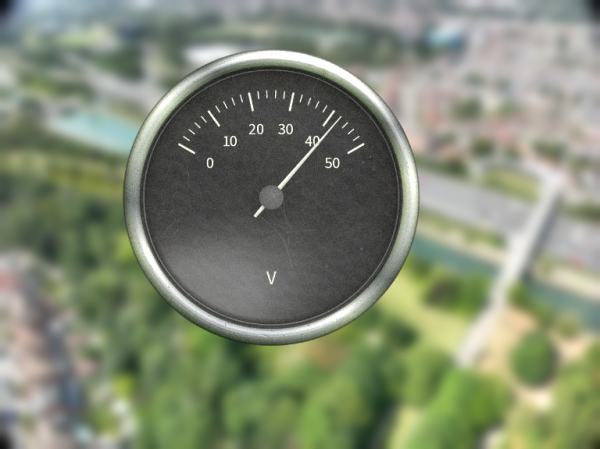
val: 42
